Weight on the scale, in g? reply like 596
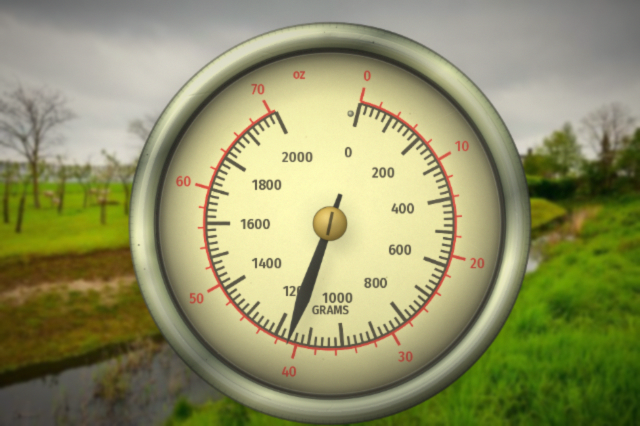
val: 1160
